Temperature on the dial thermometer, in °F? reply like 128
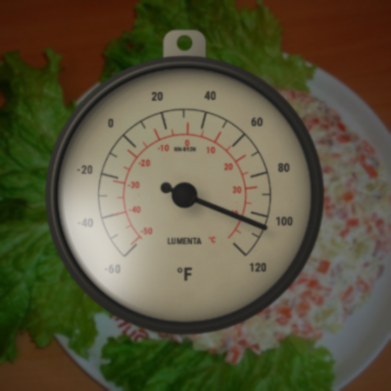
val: 105
